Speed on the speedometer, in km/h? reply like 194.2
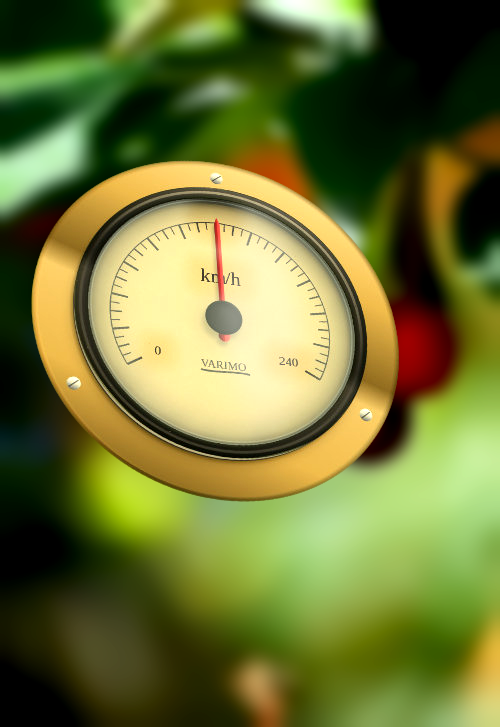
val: 120
